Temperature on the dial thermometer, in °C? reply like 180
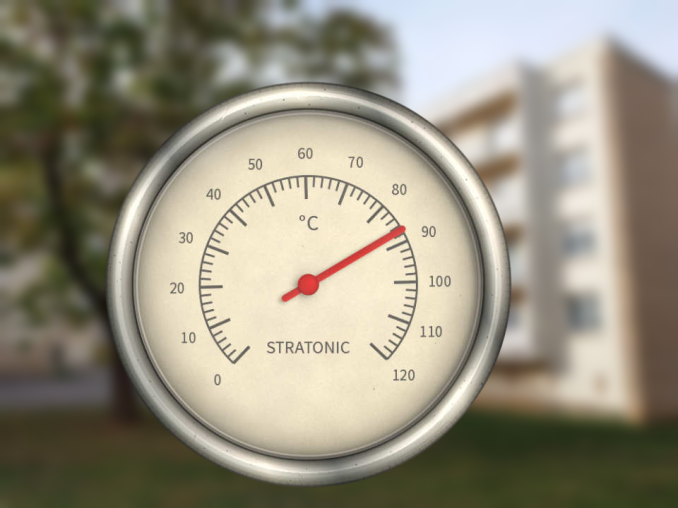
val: 87
